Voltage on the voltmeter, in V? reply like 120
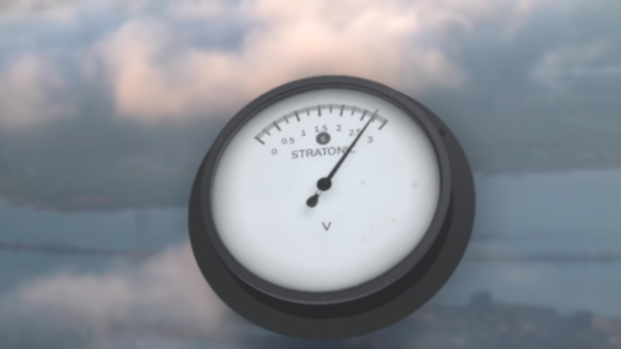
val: 2.75
